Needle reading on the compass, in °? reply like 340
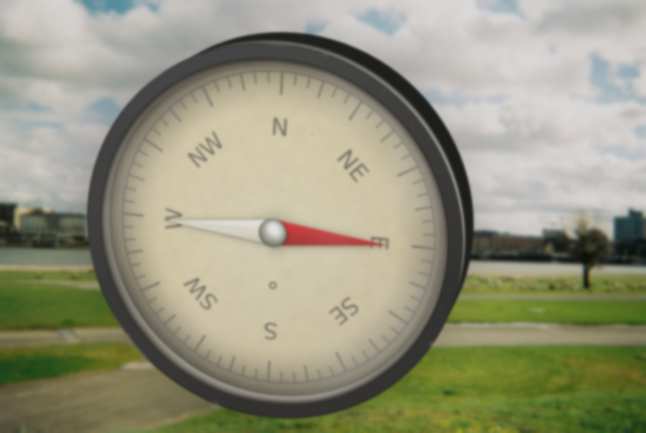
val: 90
